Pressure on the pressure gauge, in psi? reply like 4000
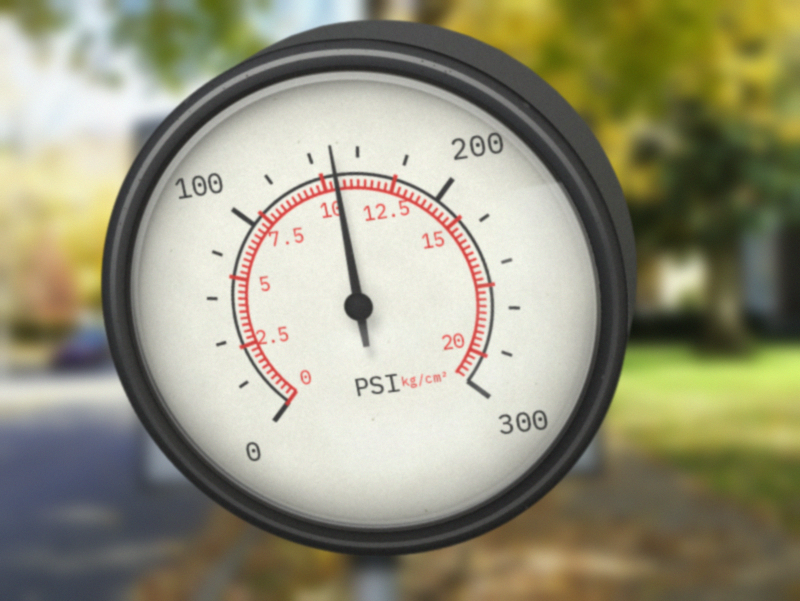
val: 150
